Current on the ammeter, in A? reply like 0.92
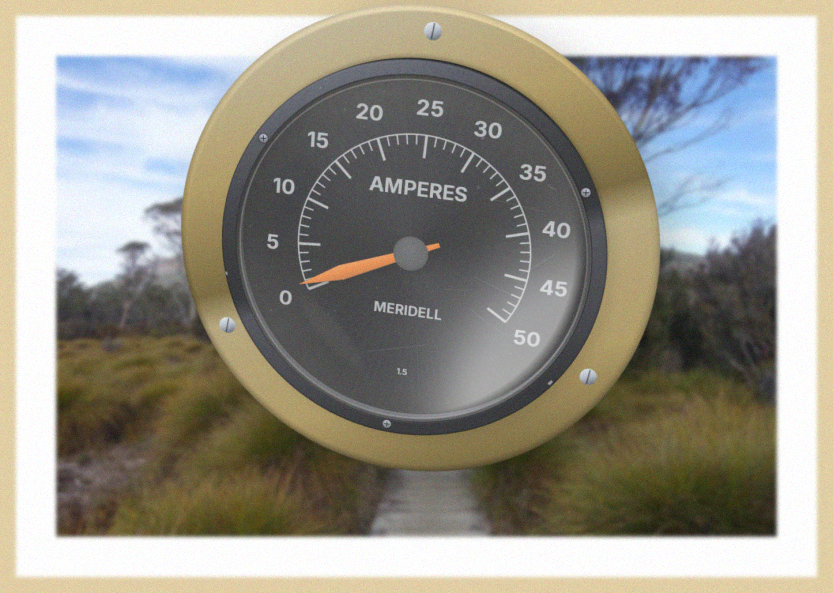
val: 1
